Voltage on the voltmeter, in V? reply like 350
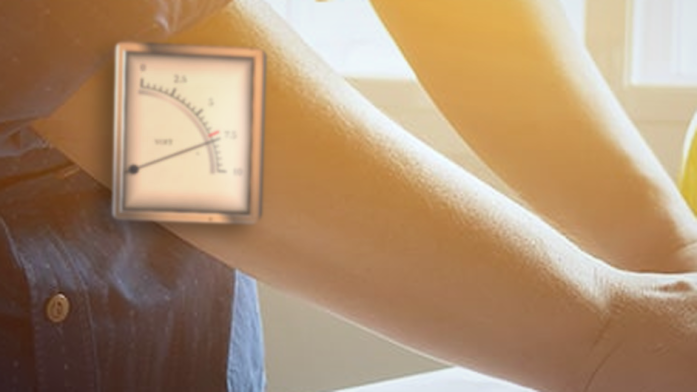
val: 7.5
